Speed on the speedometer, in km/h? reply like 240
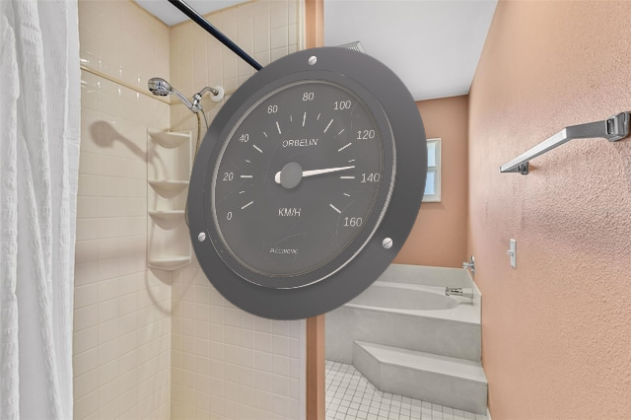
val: 135
